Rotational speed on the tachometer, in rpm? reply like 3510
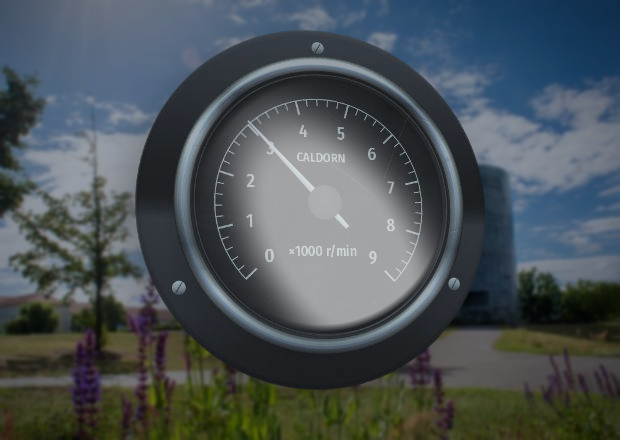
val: 3000
